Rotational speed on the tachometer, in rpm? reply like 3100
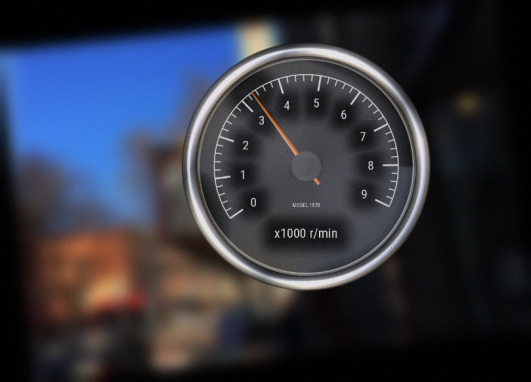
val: 3300
